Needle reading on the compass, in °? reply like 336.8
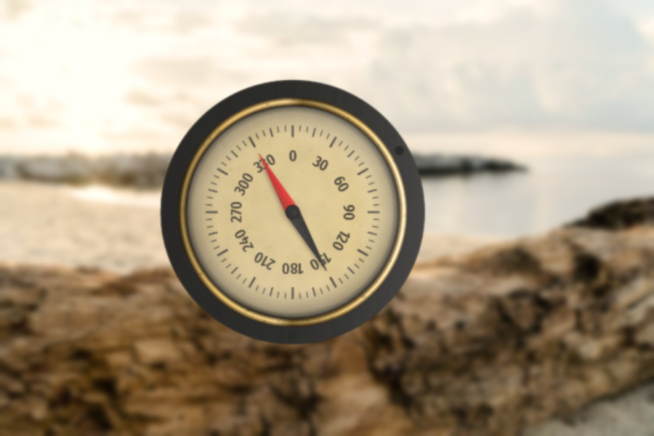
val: 330
